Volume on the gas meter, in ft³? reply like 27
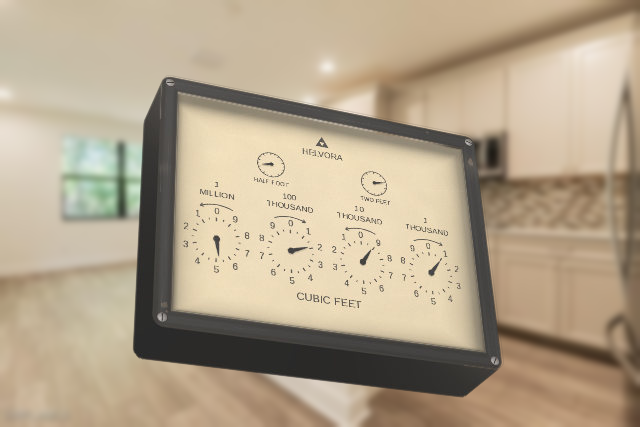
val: 519100
